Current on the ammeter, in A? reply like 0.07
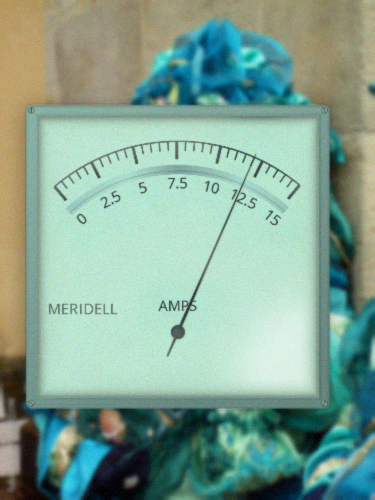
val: 12
